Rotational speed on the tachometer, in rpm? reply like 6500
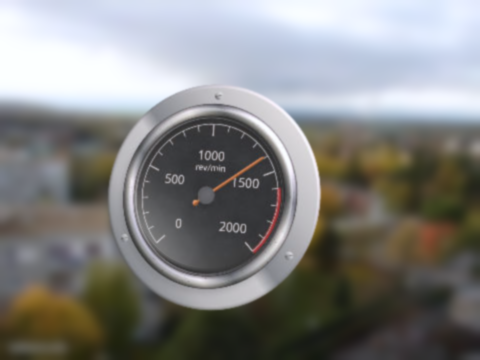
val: 1400
